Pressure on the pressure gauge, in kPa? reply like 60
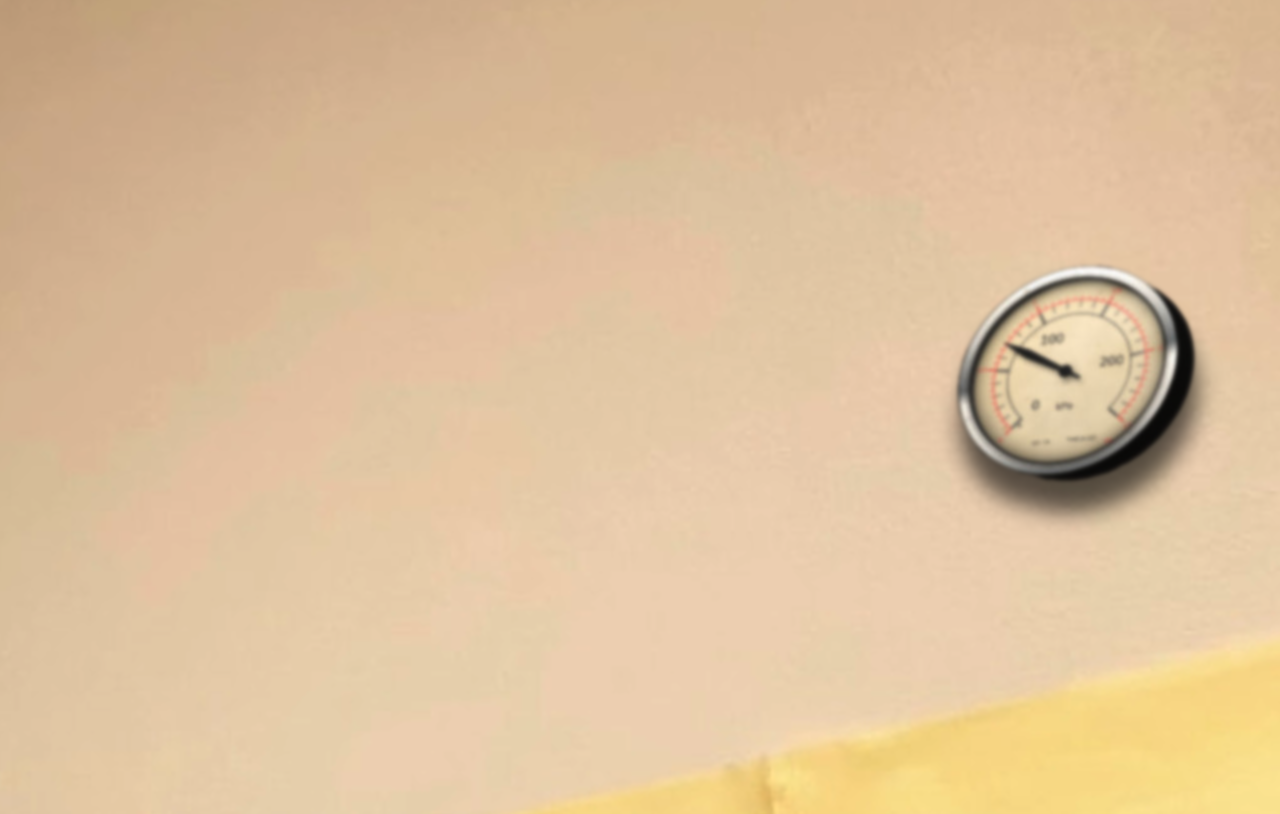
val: 70
